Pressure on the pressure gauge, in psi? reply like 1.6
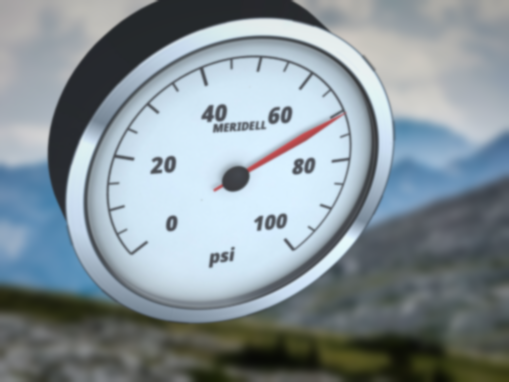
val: 70
